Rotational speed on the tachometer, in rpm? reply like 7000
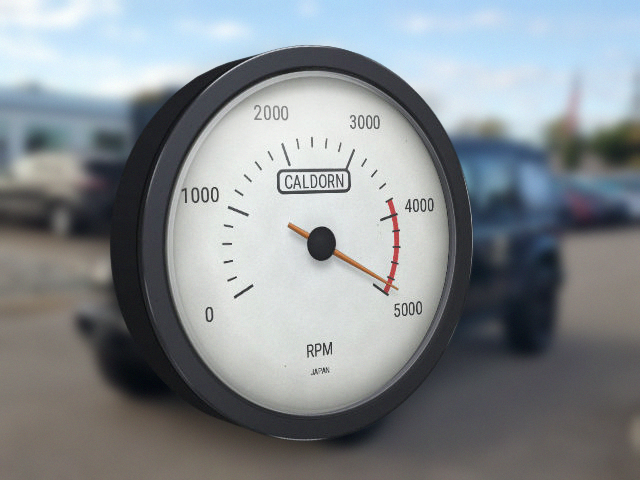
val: 4900
